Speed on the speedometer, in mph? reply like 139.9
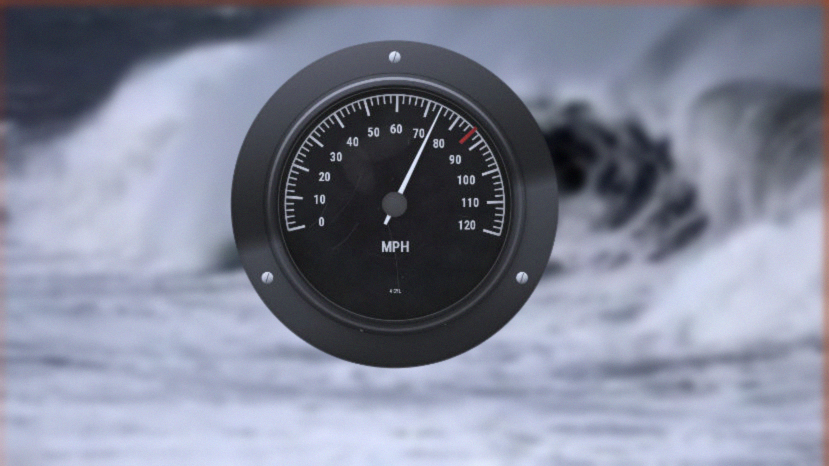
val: 74
